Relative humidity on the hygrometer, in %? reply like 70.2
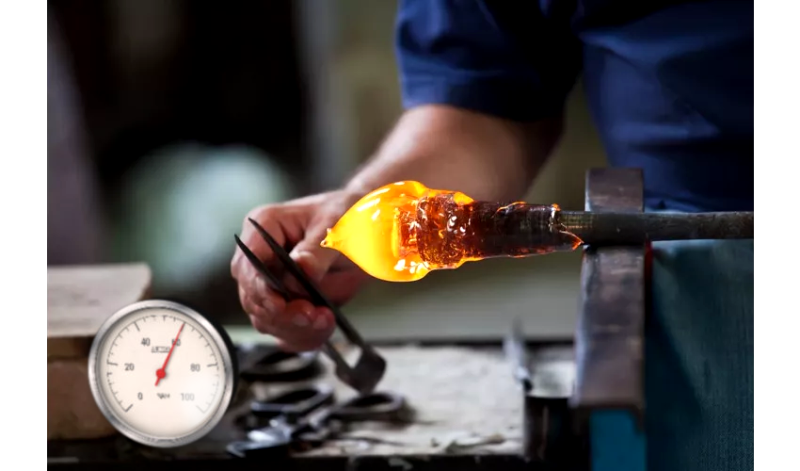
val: 60
